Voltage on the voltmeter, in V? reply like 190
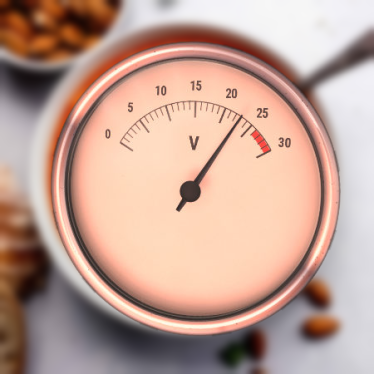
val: 23
